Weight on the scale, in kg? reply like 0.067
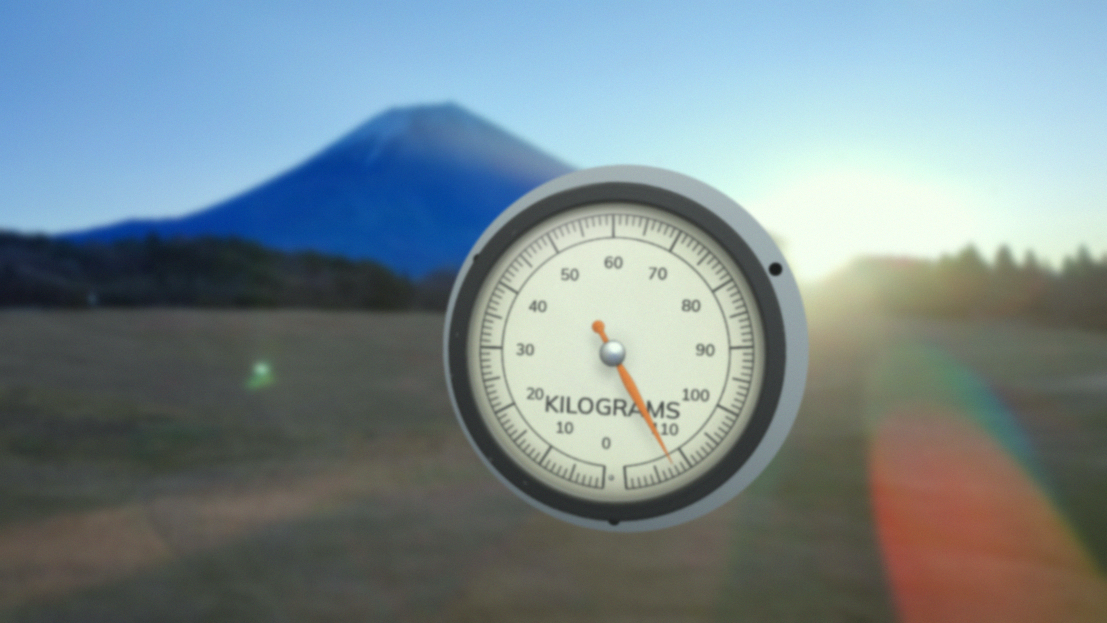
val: 112
